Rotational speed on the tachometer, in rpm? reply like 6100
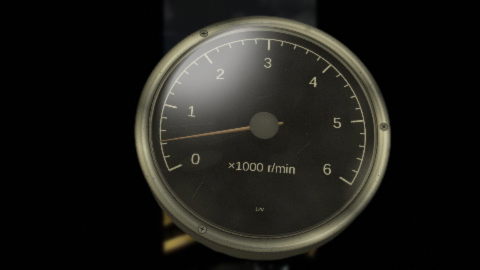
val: 400
